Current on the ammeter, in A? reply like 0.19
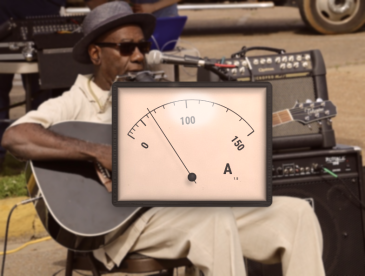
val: 65
